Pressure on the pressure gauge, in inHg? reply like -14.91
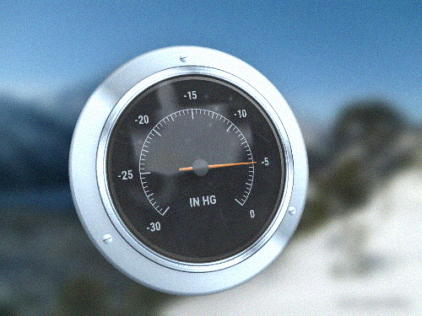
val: -5
